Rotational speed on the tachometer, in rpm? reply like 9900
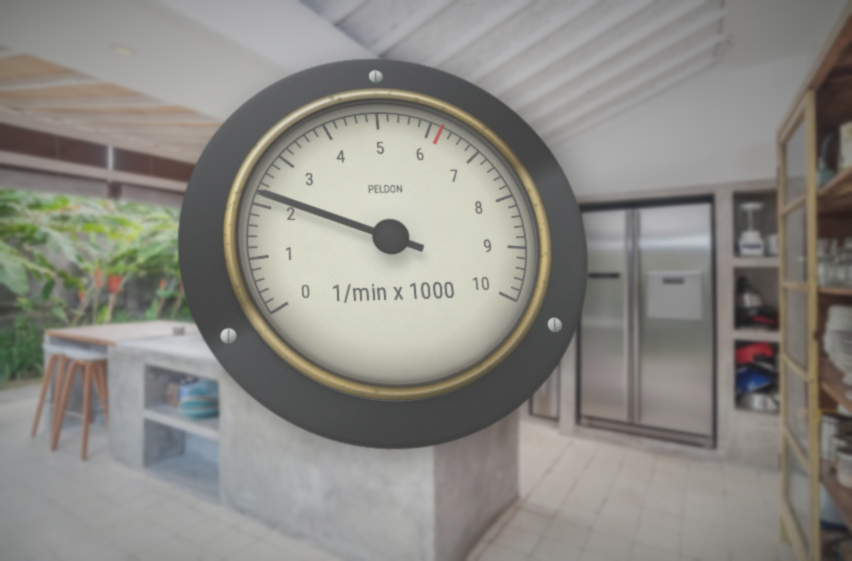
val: 2200
